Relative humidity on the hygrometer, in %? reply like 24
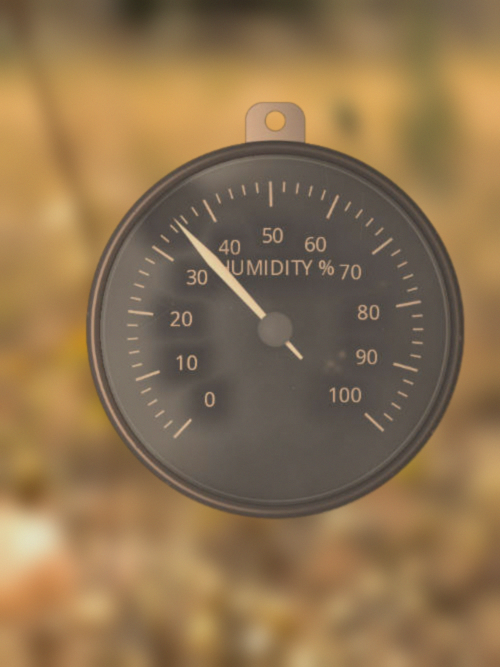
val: 35
